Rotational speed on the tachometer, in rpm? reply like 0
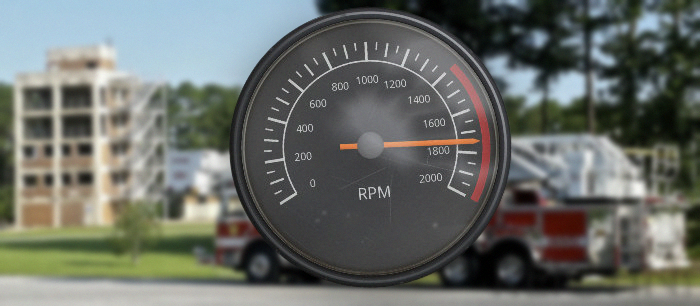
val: 1750
